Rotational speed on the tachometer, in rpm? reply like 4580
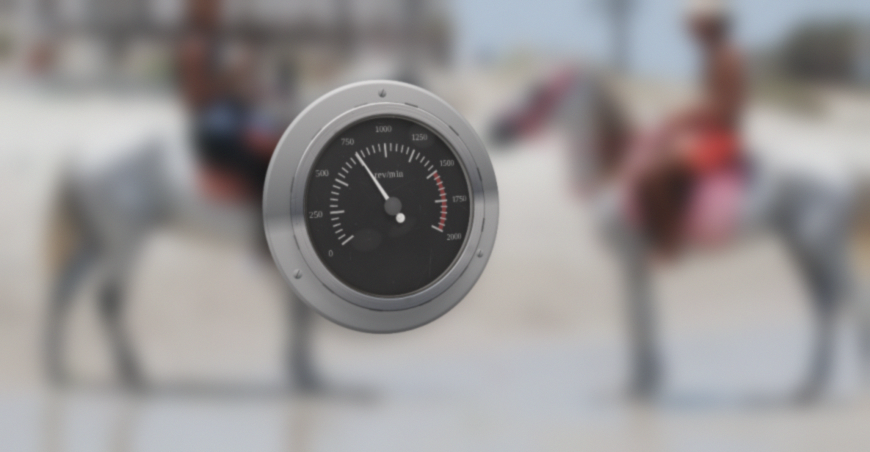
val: 750
